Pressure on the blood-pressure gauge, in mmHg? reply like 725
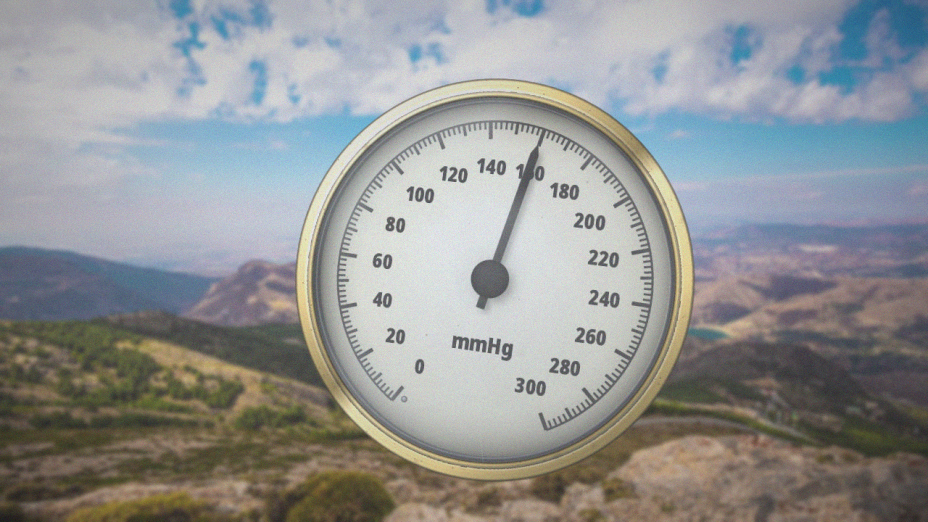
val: 160
